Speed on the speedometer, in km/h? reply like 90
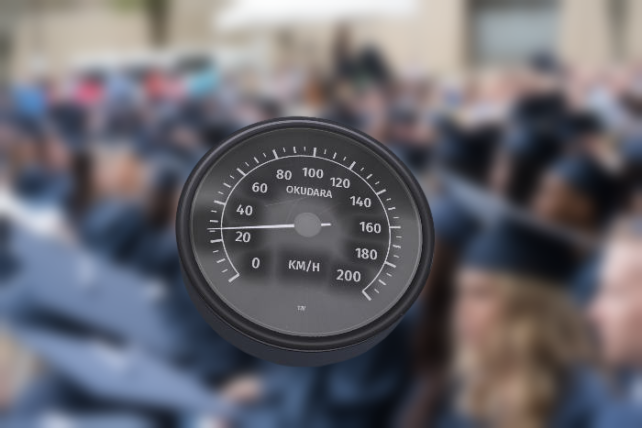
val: 25
